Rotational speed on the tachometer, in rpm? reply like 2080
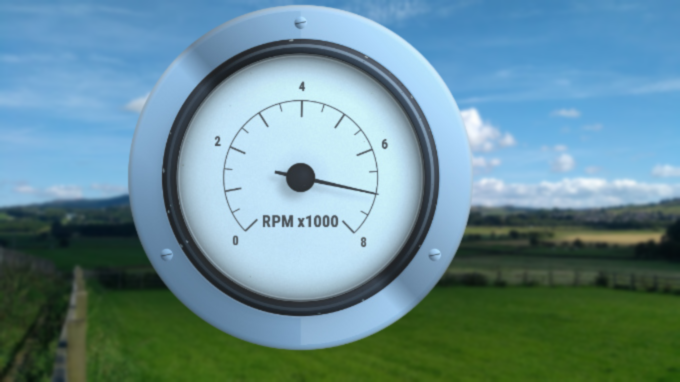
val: 7000
